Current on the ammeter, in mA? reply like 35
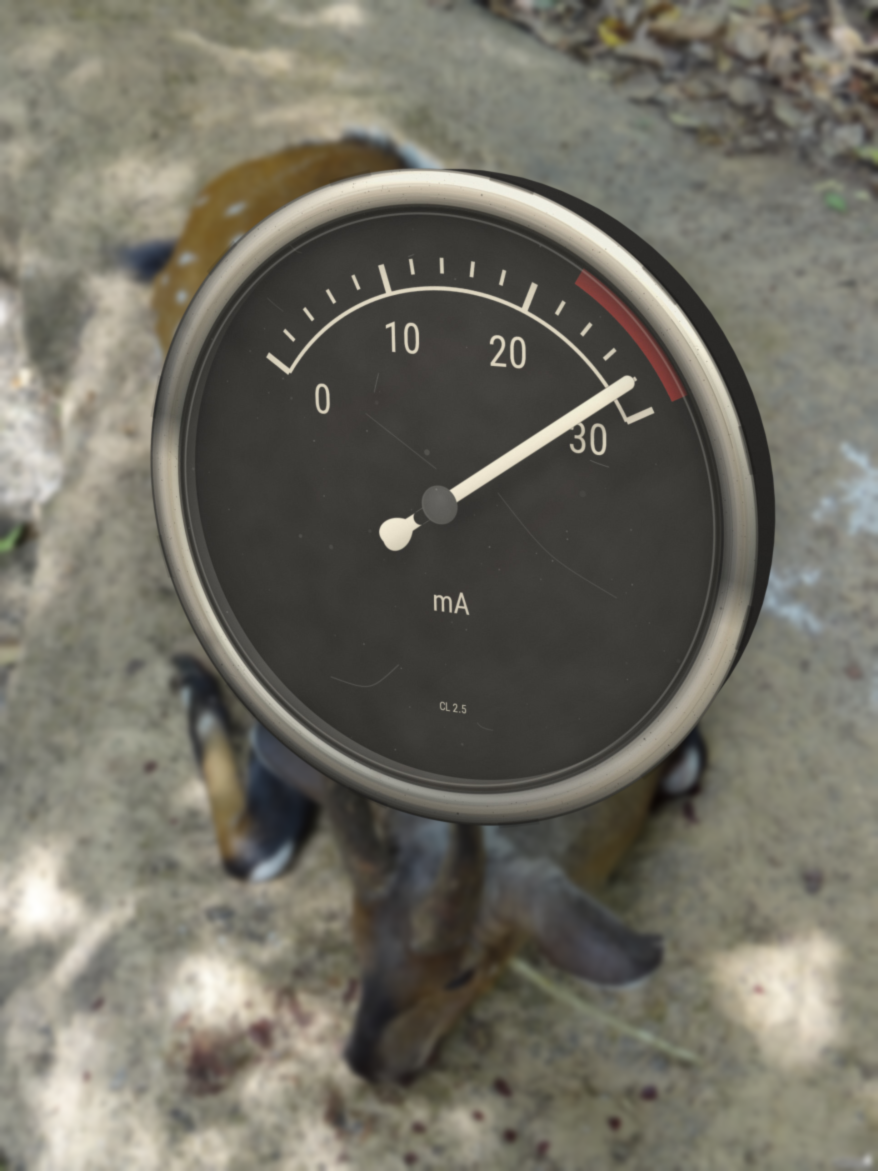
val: 28
